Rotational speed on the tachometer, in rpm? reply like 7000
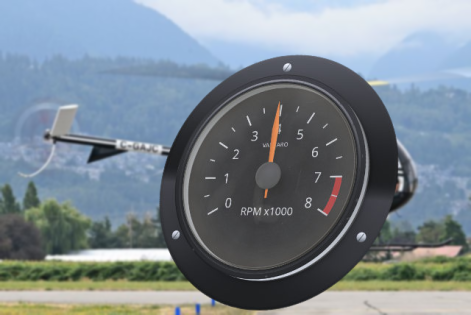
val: 4000
